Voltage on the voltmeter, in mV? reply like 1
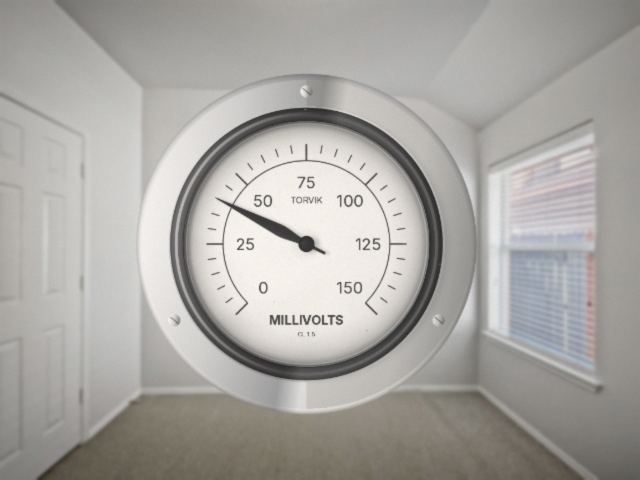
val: 40
